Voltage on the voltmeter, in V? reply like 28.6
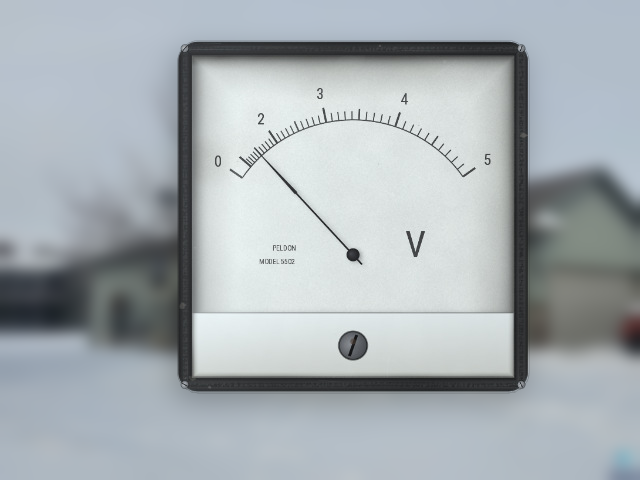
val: 1.5
